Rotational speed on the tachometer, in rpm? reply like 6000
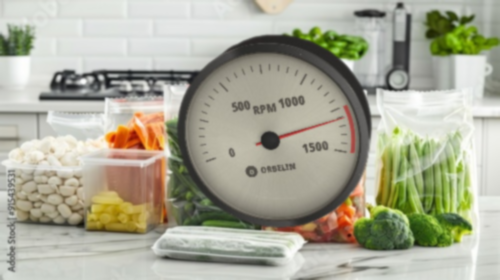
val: 1300
